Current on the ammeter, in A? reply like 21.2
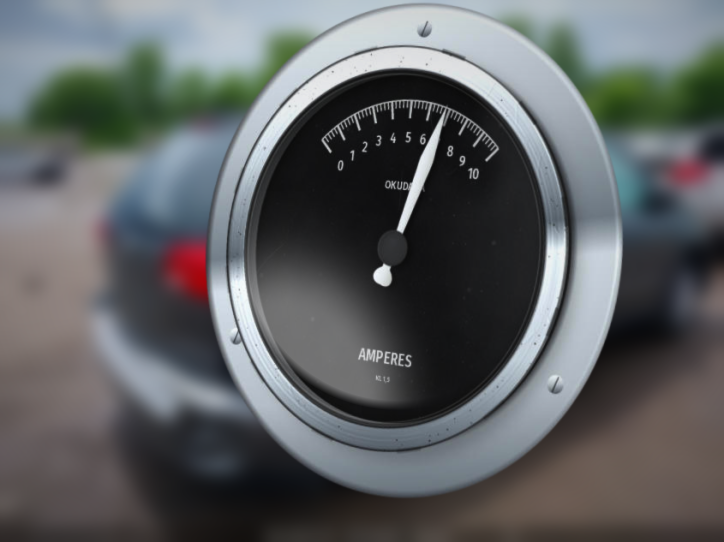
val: 7
